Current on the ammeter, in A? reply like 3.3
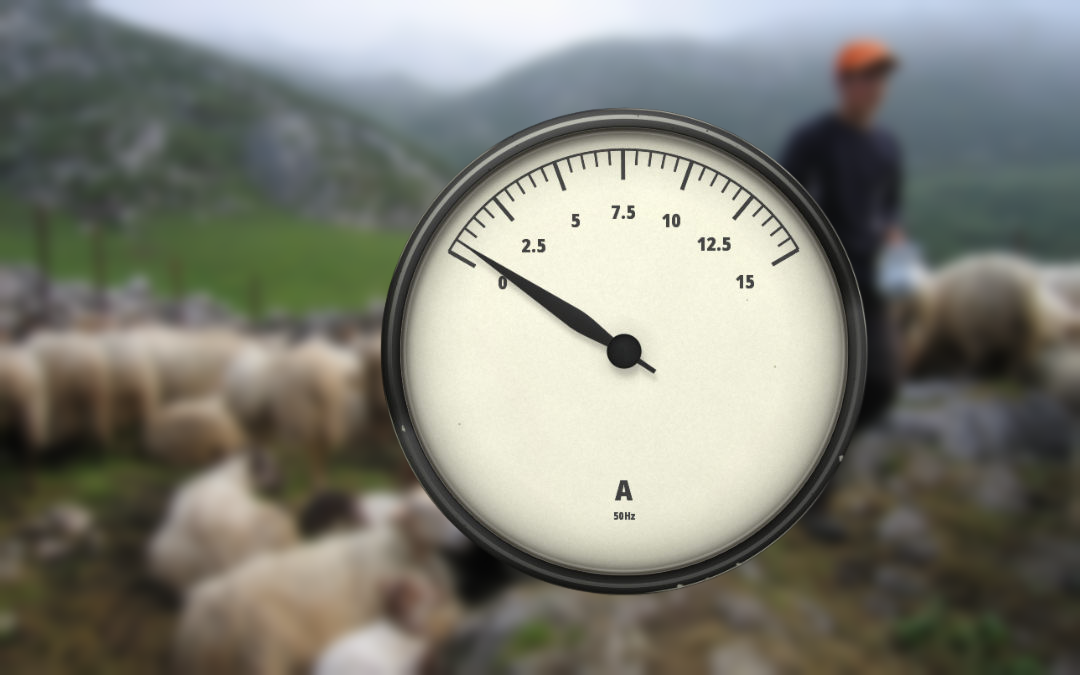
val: 0.5
